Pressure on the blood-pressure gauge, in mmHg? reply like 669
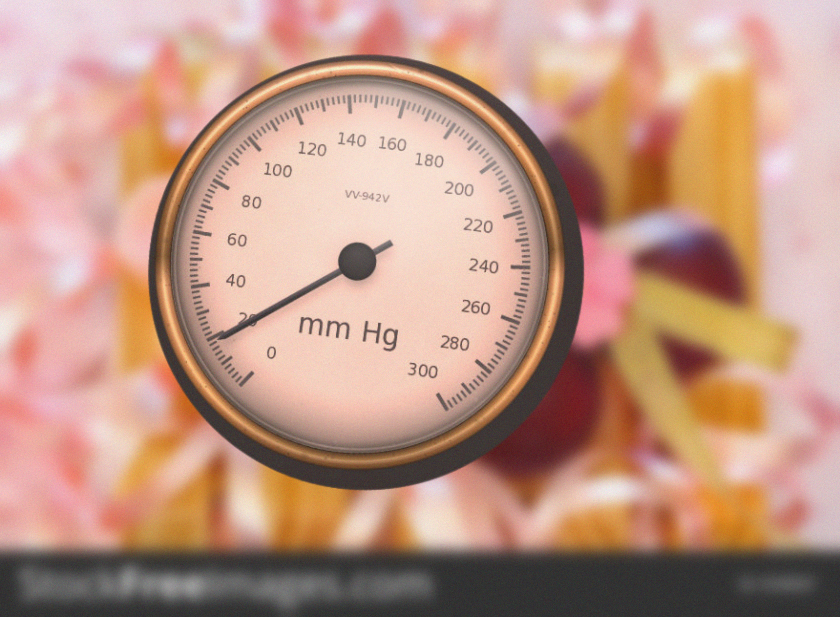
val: 18
